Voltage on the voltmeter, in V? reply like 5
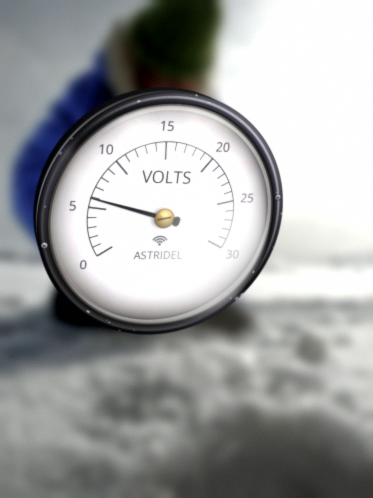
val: 6
